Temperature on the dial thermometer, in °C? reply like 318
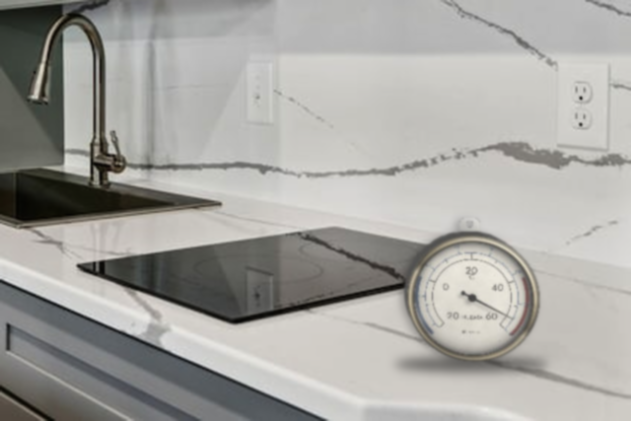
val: 55
